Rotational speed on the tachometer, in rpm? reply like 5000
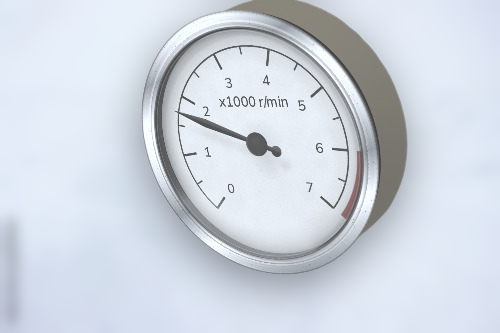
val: 1750
